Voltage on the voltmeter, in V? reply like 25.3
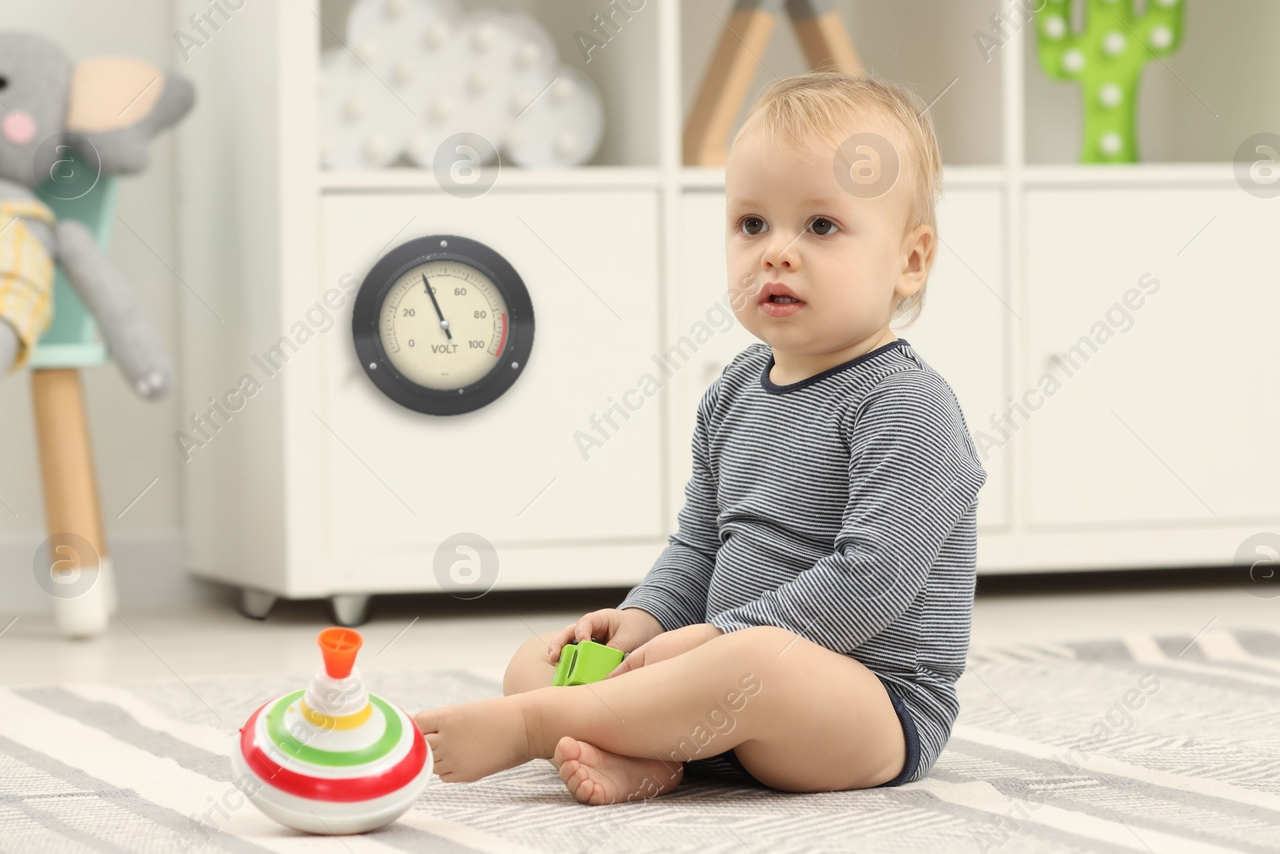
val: 40
